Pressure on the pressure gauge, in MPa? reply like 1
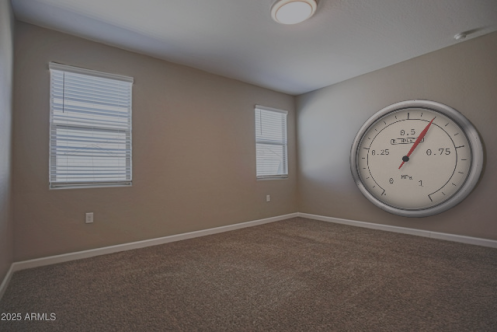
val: 0.6
